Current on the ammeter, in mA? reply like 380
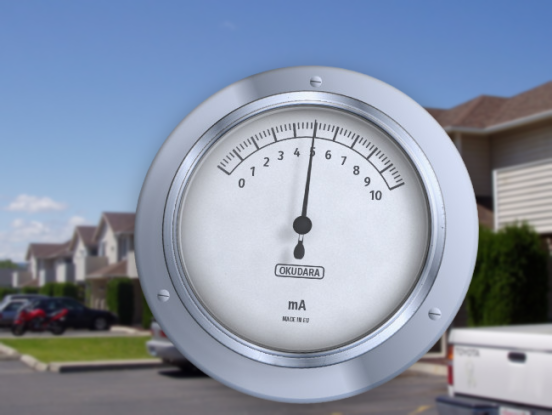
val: 5
